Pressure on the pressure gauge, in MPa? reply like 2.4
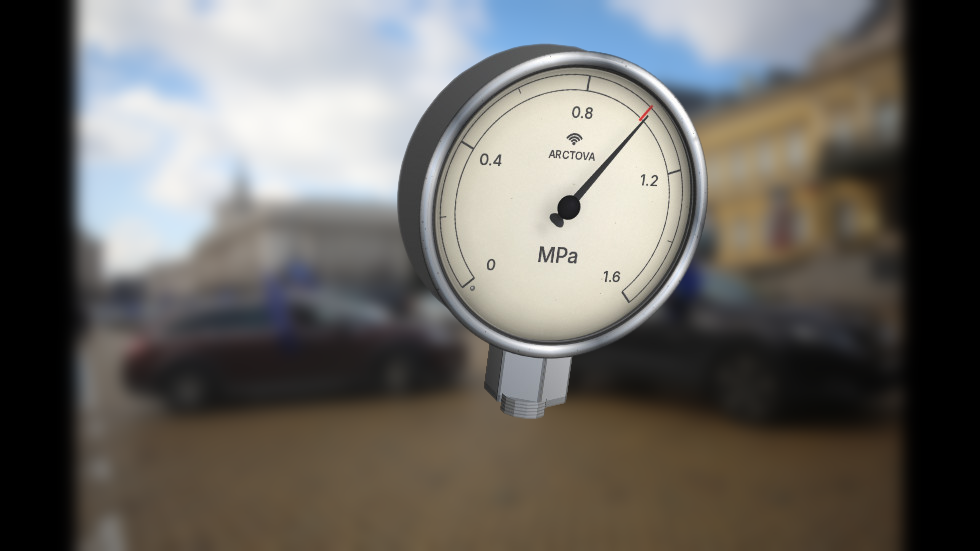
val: 1
